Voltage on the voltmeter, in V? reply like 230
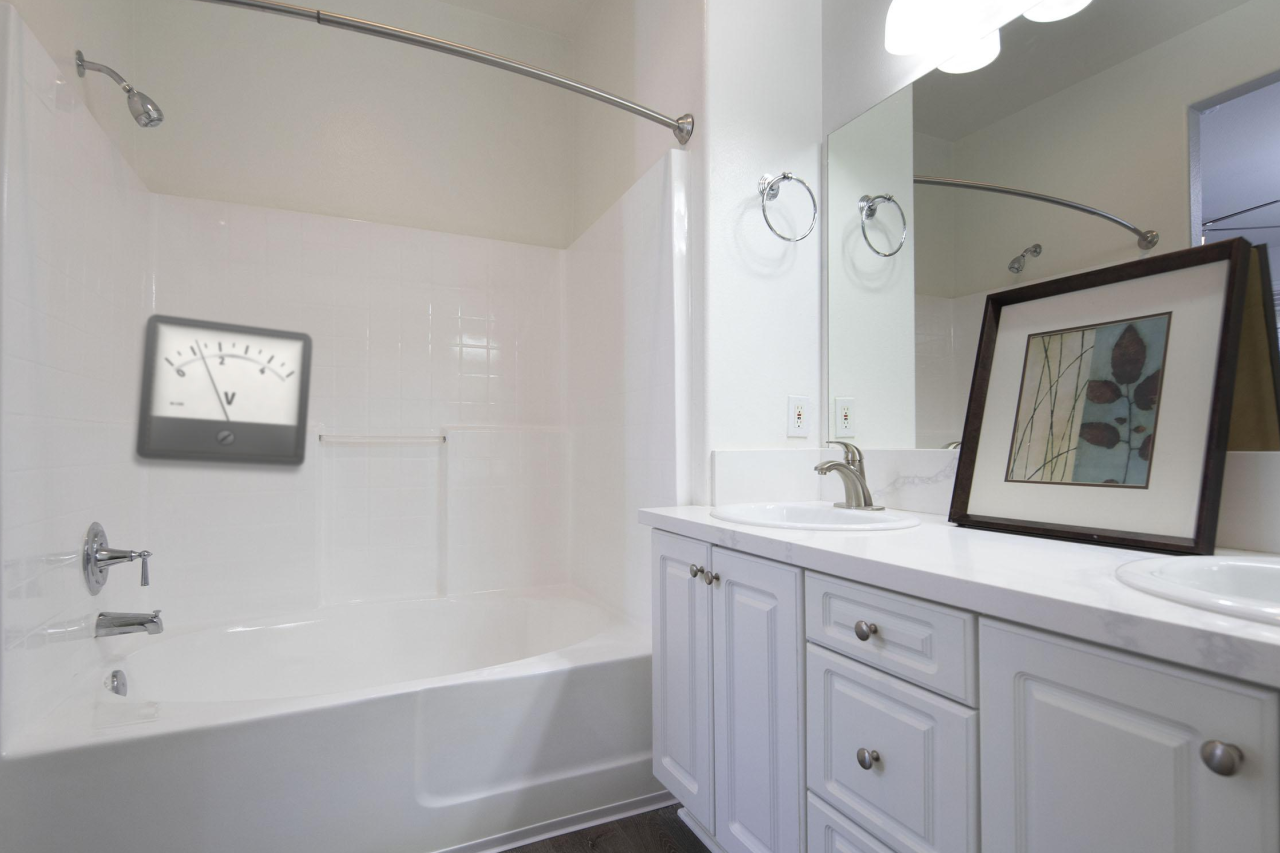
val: 1.25
